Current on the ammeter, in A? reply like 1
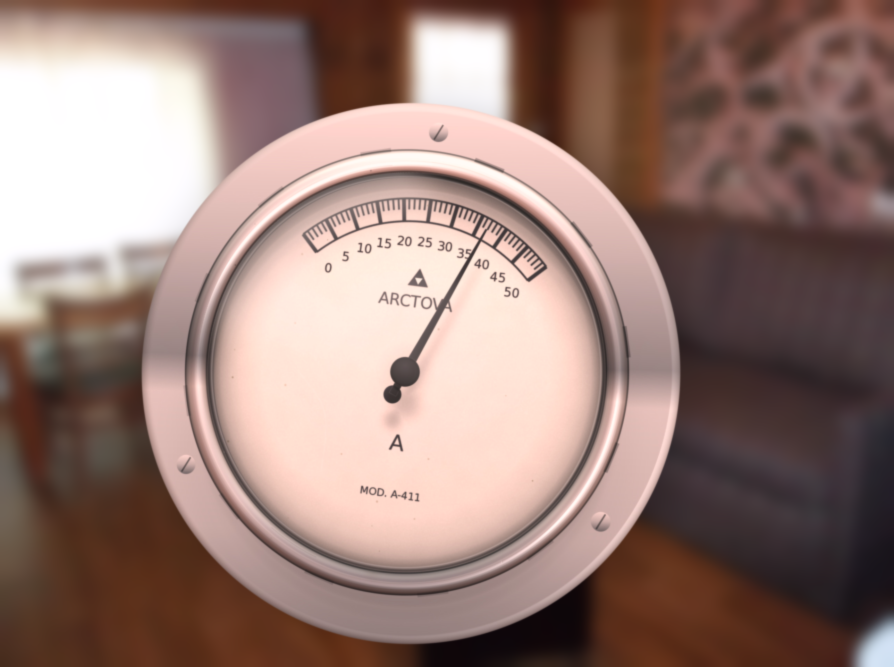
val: 37
